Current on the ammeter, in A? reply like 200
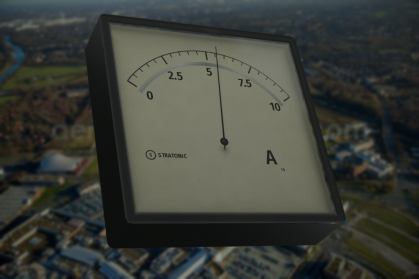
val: 5.5
